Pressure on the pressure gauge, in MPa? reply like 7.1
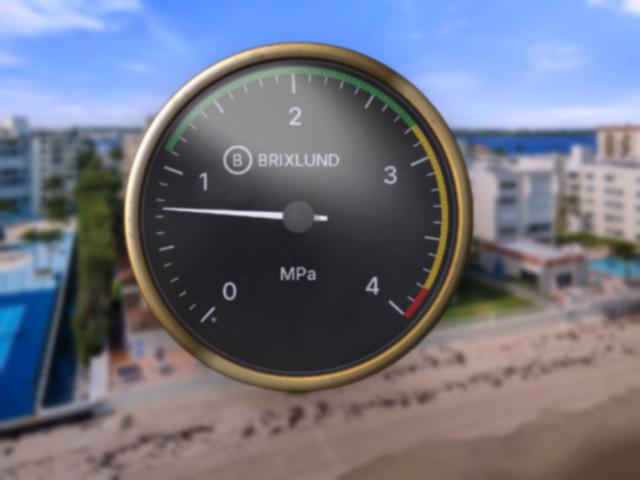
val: 0.75
